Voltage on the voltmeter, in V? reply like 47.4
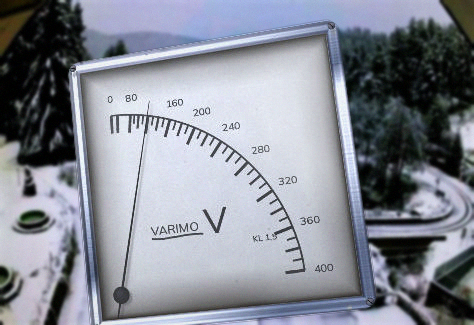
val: 120
